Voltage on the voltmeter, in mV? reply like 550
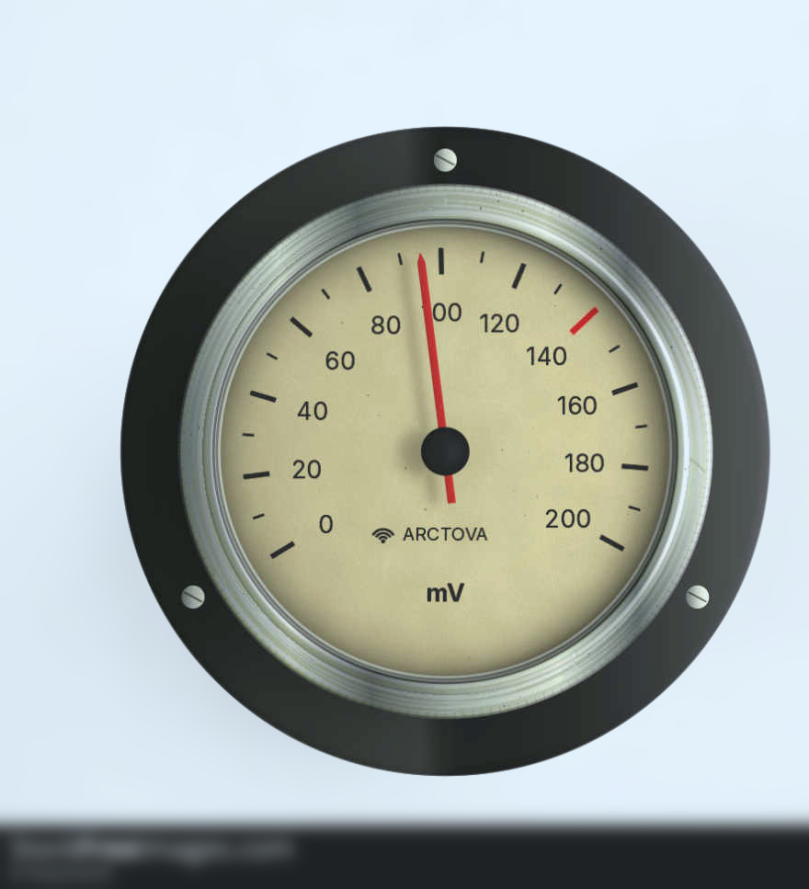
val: 95
